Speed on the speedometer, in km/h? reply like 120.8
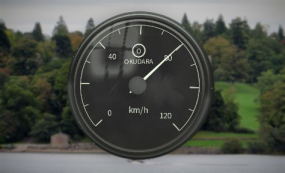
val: 80
